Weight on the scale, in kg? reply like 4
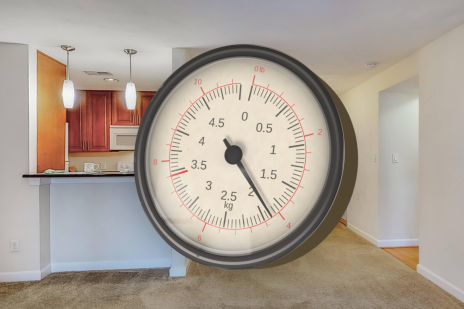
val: 1.9
